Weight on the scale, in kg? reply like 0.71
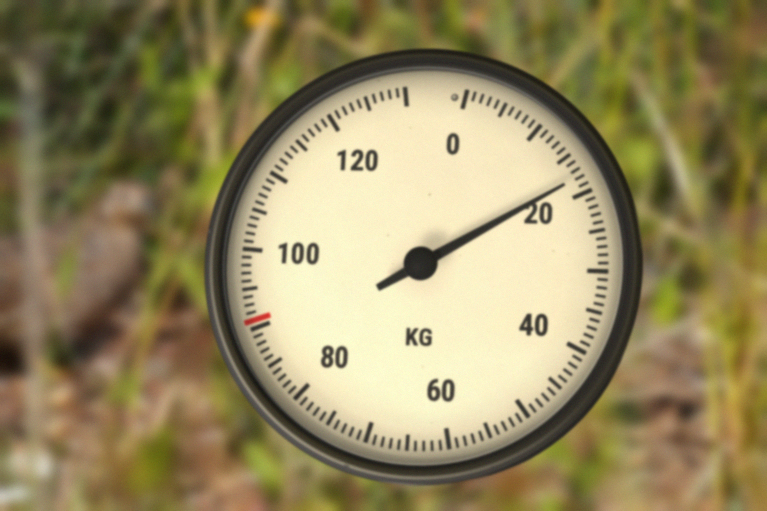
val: 18
